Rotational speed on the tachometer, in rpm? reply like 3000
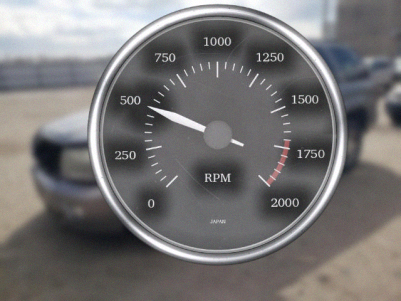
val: 500
